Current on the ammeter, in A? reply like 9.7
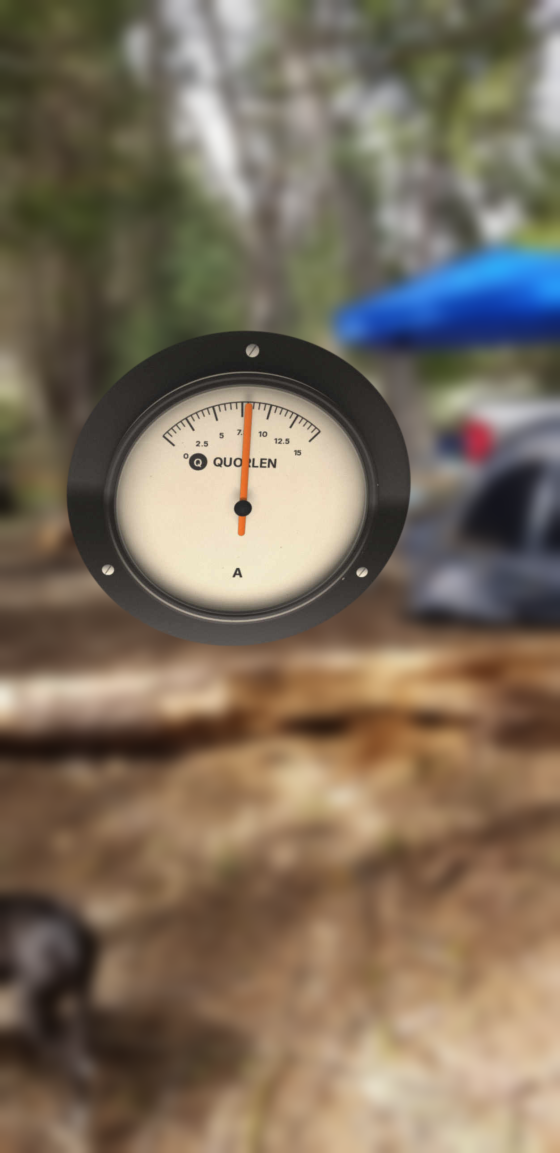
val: 8
